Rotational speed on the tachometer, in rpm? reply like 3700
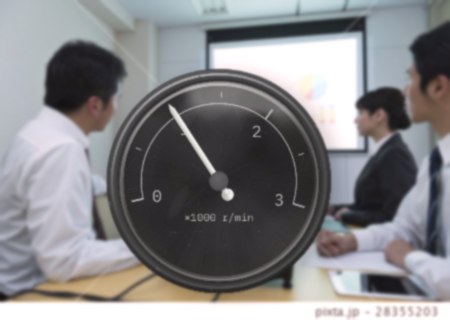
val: 1000
